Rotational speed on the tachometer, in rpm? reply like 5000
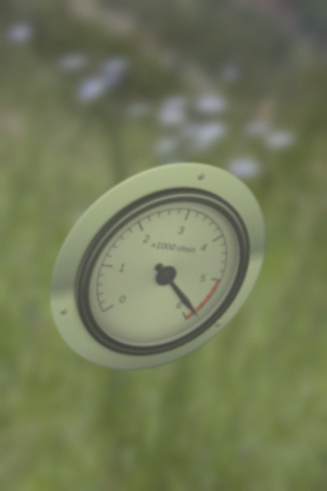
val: 5800
